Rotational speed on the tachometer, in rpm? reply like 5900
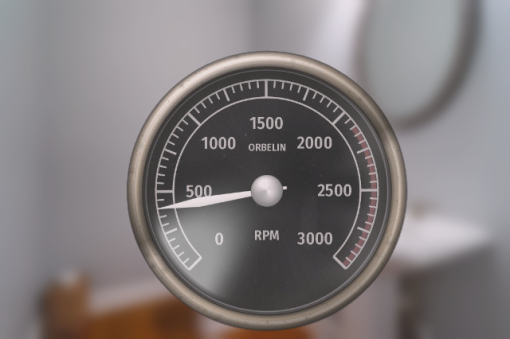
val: 400
